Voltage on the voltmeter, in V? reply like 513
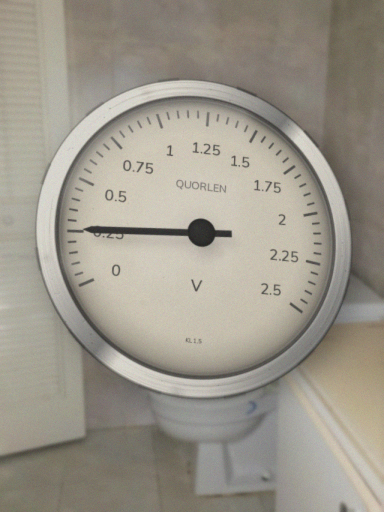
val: 0.25
